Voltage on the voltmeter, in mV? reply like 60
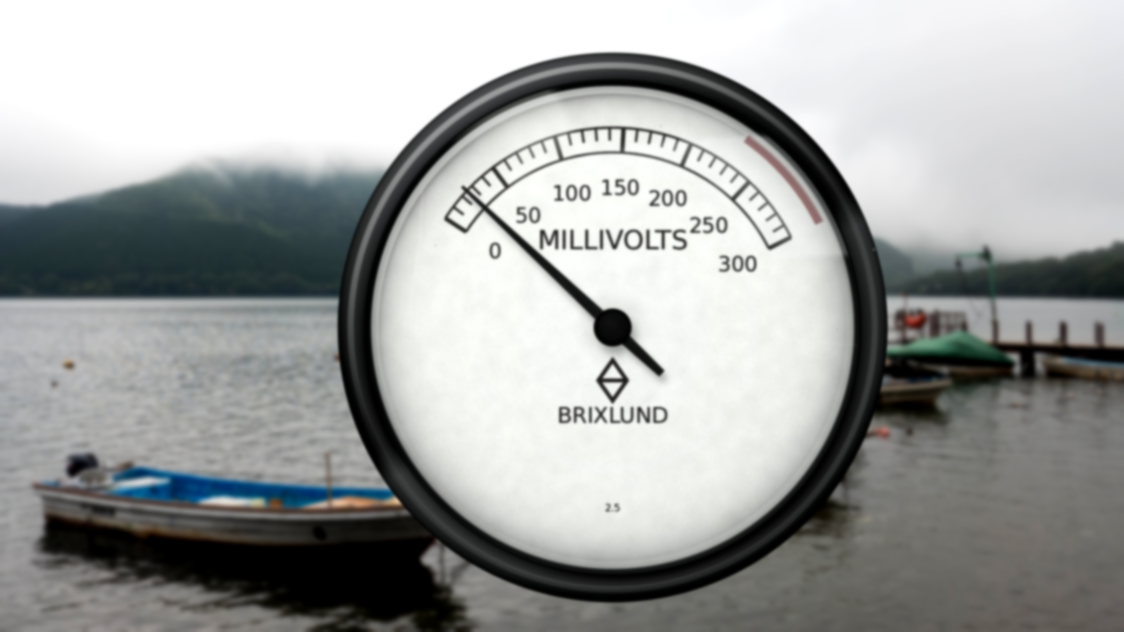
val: 25
